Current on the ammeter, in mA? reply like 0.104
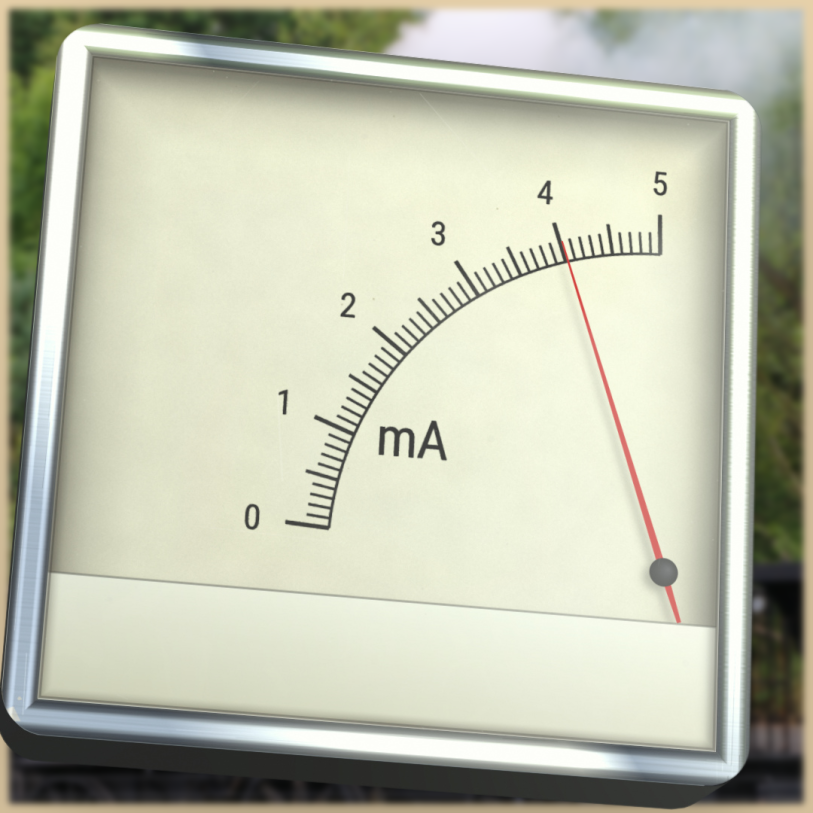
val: 4
